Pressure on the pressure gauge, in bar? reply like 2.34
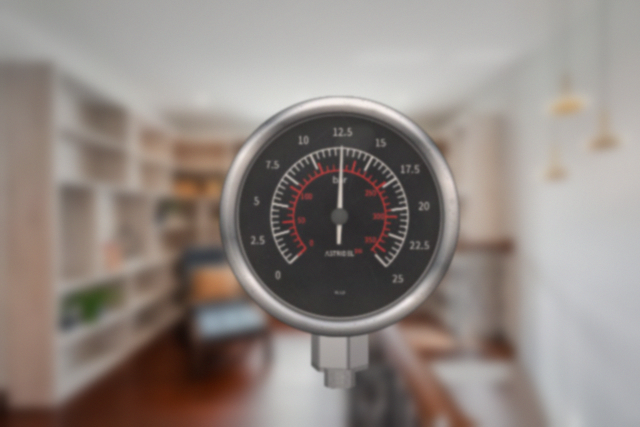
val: 12.5
